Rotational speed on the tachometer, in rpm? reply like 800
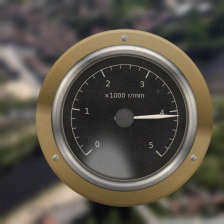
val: 4100
